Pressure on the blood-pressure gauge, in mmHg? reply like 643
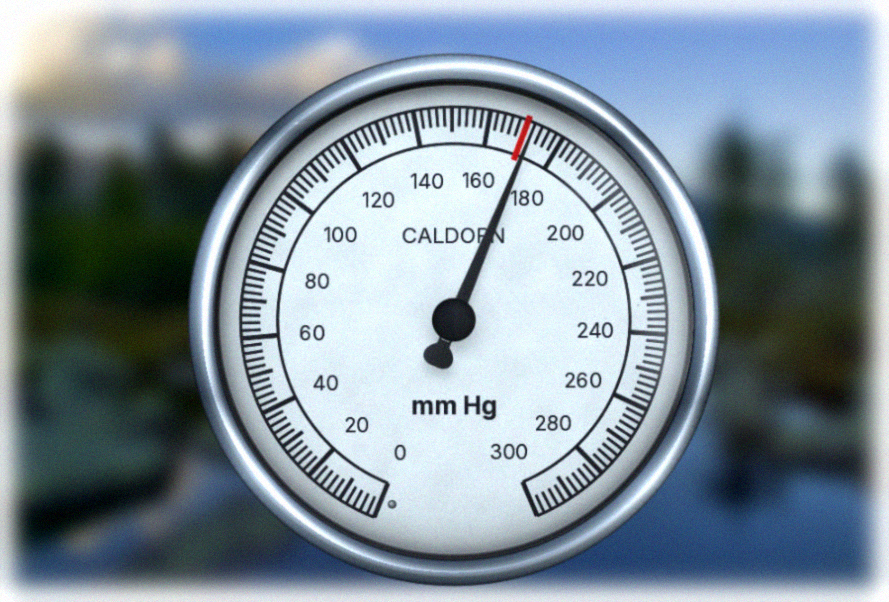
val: 172
